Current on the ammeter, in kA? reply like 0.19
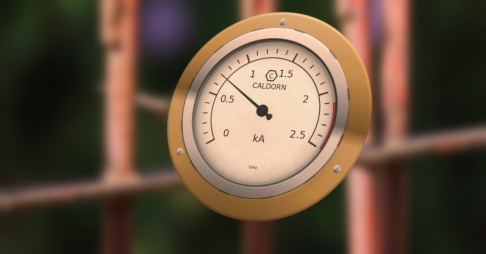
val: 0.7
